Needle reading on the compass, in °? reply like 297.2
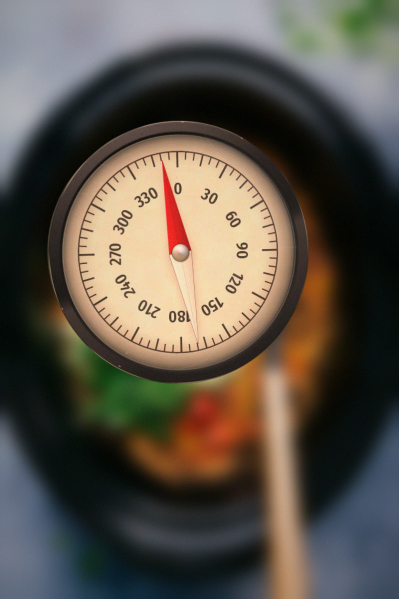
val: 350
